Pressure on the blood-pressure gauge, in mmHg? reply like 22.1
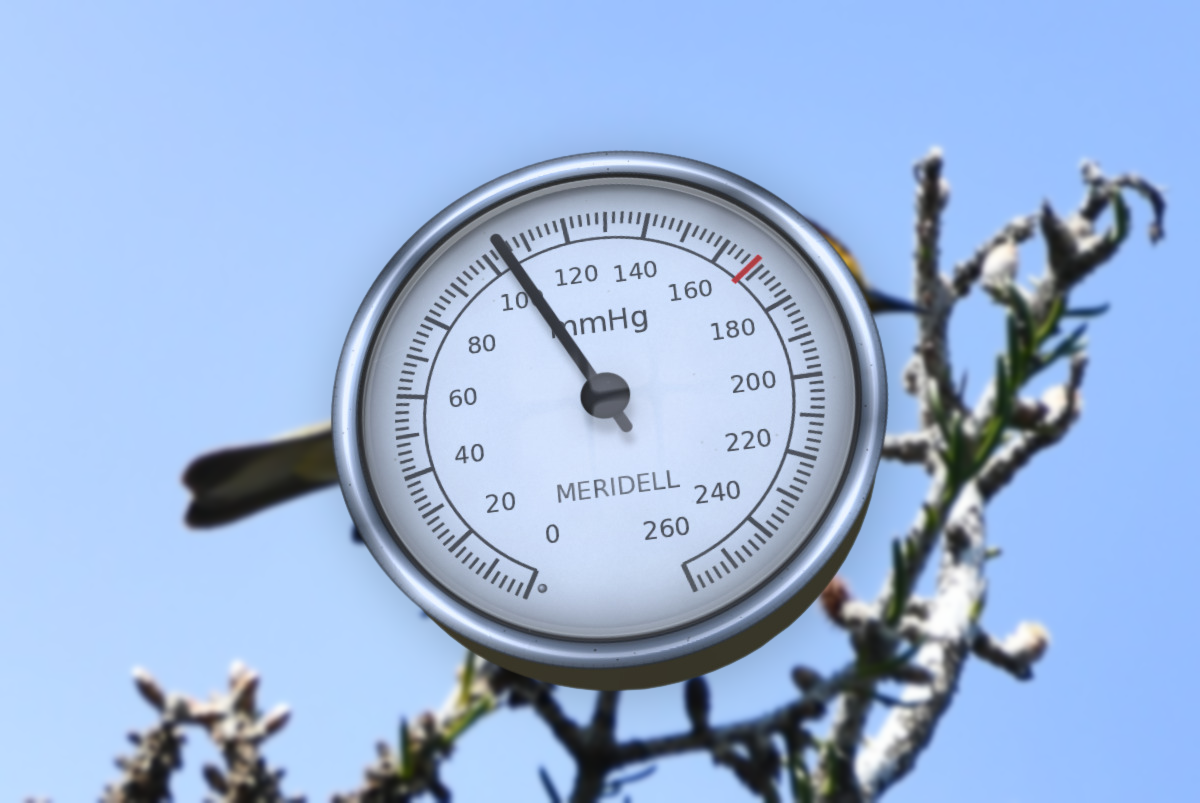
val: 104
